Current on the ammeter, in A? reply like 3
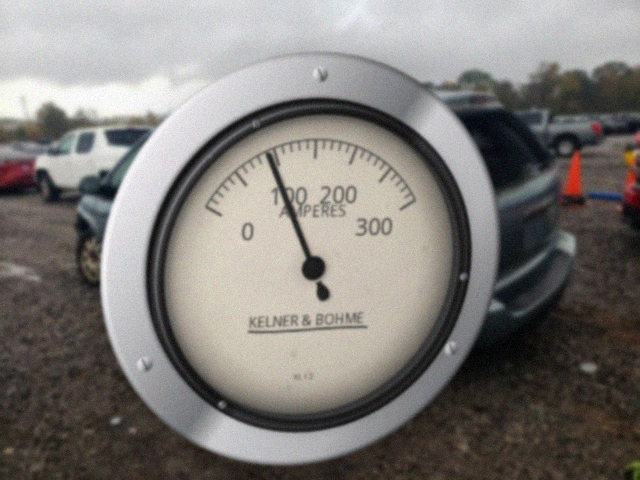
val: 90
